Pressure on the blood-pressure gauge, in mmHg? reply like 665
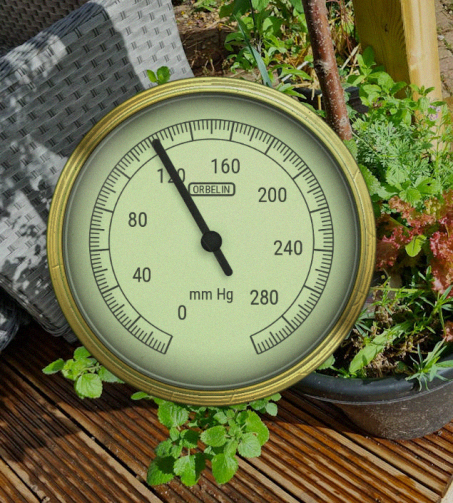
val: 122
